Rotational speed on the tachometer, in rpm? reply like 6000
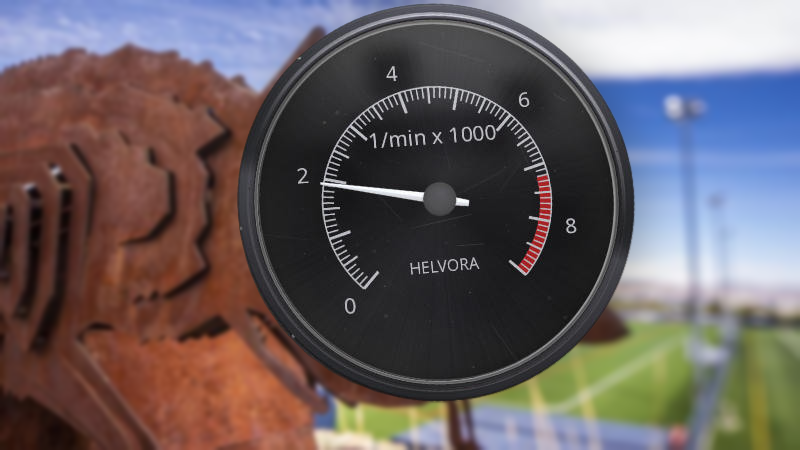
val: 1900
